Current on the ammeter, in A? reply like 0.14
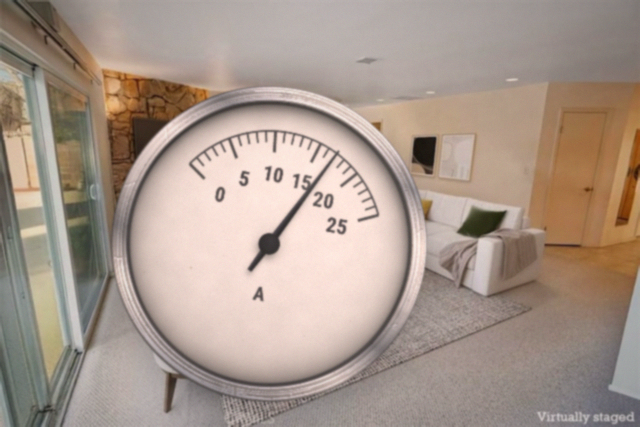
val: 17
